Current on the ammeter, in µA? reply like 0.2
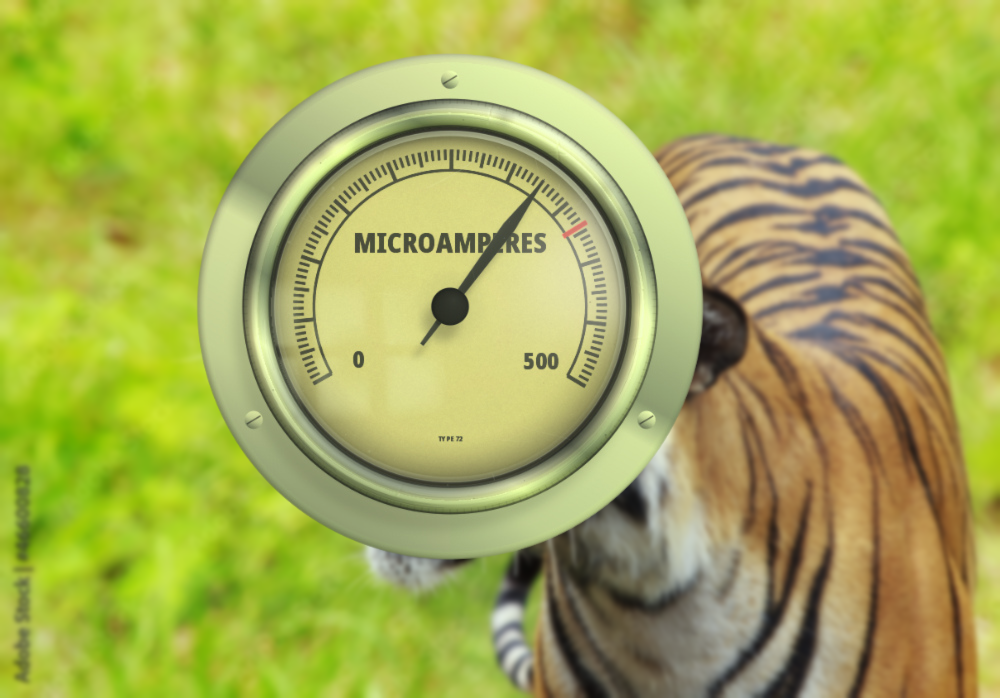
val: 325
